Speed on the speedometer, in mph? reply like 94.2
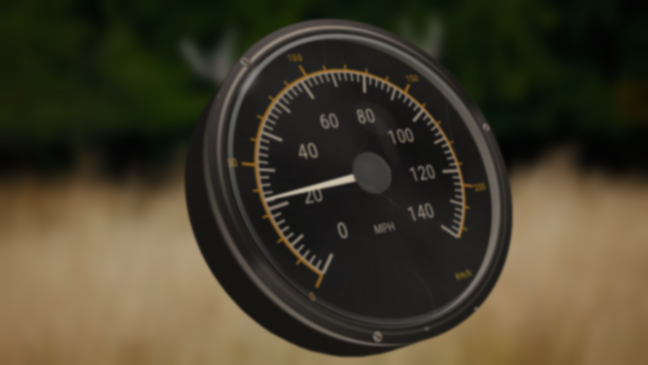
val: 22
